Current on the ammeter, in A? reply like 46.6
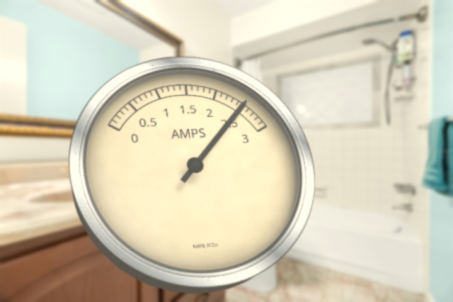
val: 2.5
